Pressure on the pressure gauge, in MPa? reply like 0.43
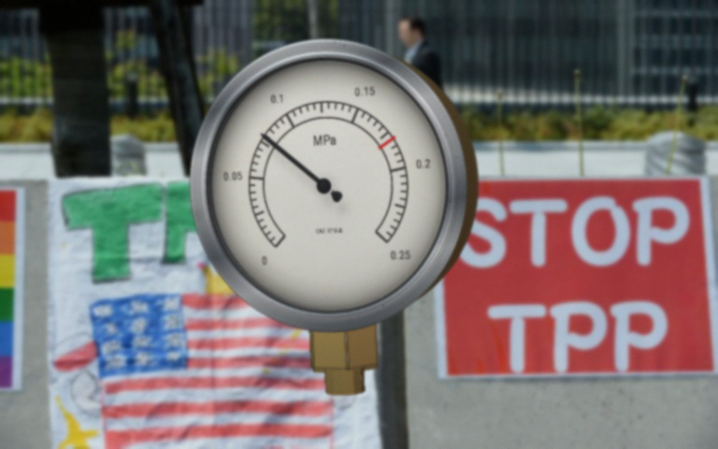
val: 0.08
